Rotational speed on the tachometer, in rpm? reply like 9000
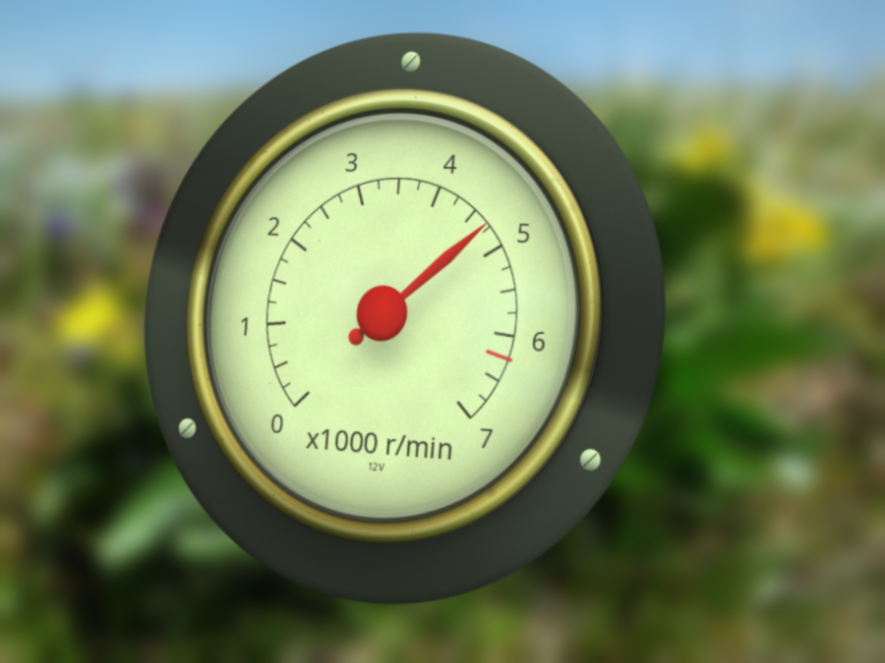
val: 4750
